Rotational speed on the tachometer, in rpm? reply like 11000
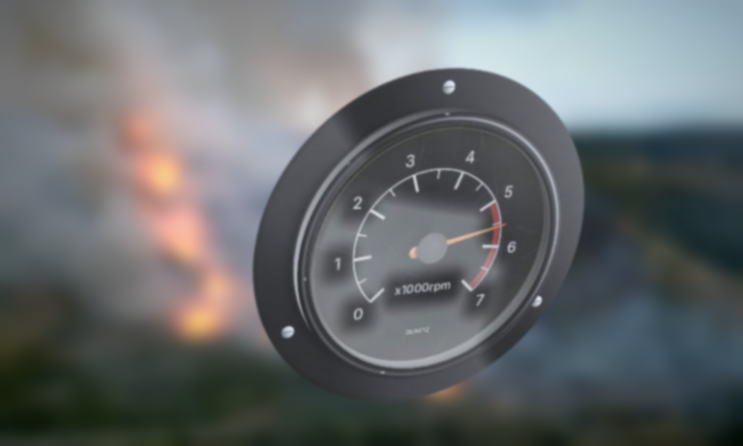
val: 5500
